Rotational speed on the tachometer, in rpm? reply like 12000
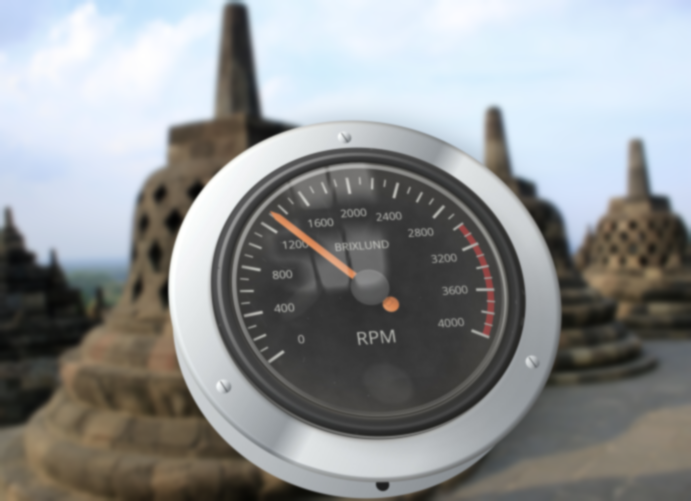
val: 1300
